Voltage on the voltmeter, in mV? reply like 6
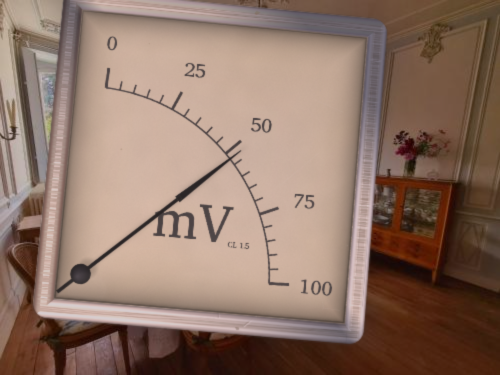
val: 52.5
